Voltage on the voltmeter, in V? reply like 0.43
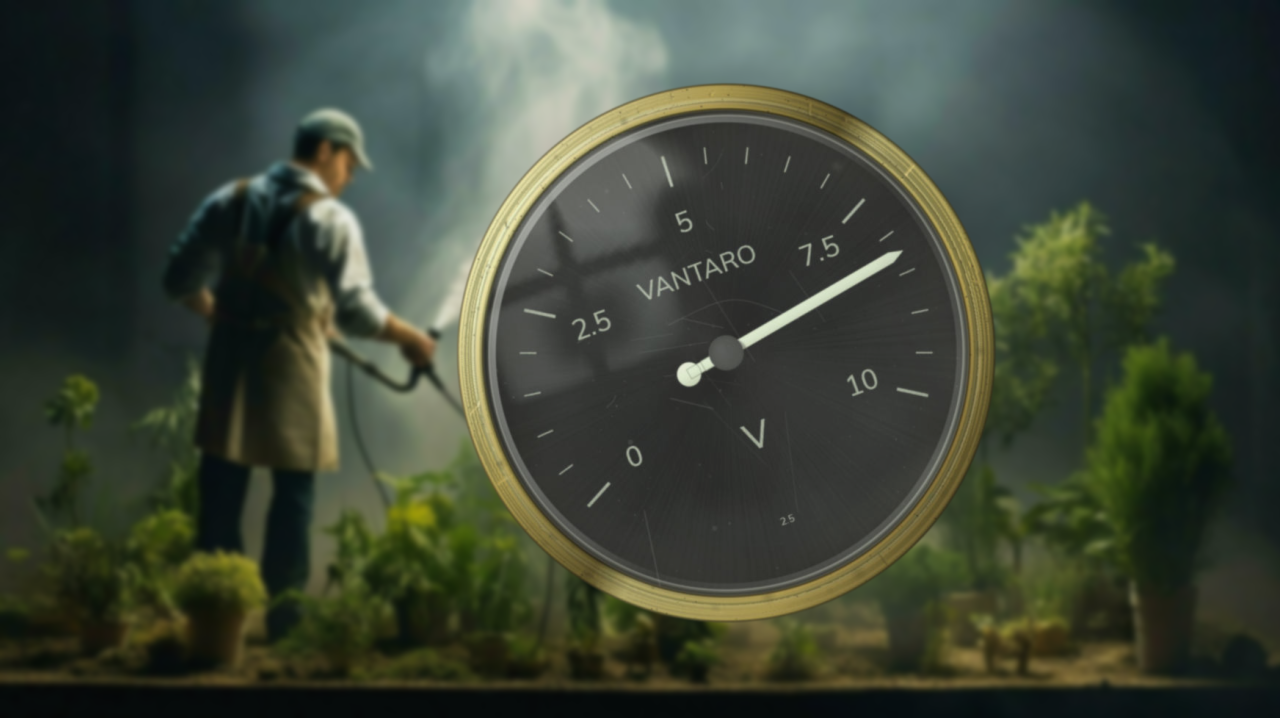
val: 8.25
